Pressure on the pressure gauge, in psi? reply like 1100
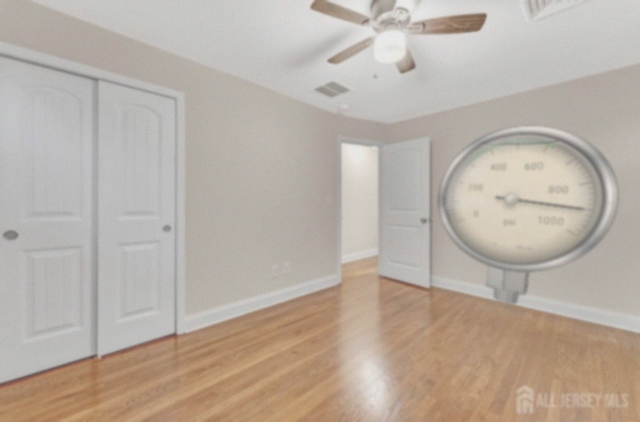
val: 900
